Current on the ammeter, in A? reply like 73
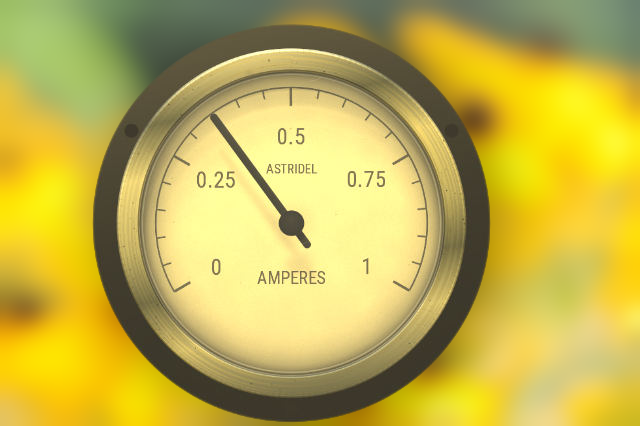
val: 0.35
